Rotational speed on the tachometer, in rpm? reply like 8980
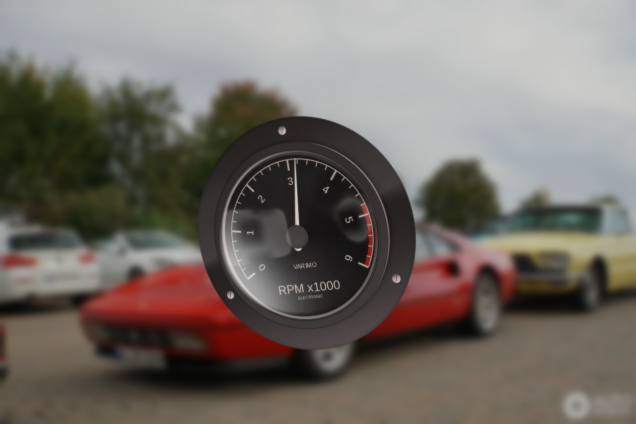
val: 3200
